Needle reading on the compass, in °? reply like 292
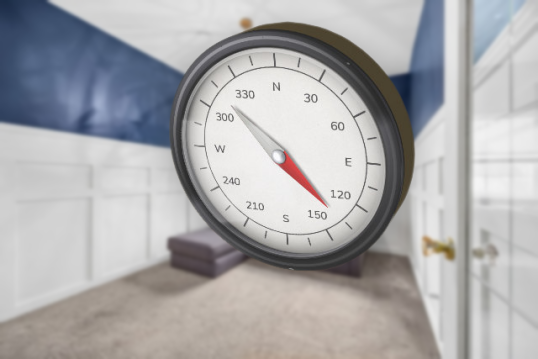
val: 135
